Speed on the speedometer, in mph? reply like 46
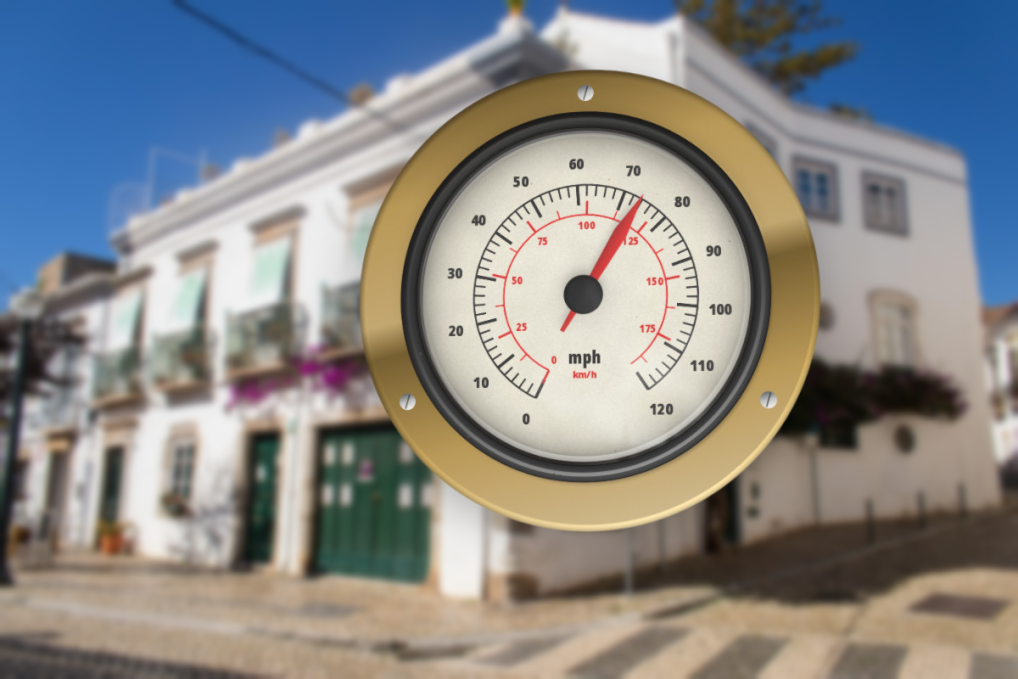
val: 74
